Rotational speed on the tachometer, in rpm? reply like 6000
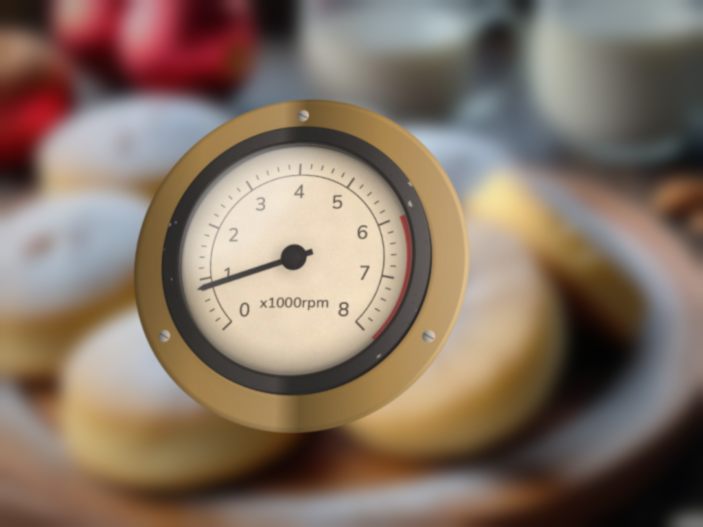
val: 800
